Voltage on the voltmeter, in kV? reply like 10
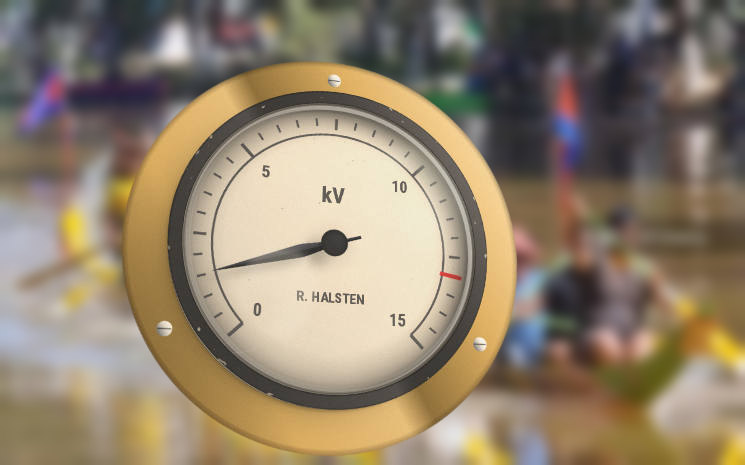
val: 1.5
